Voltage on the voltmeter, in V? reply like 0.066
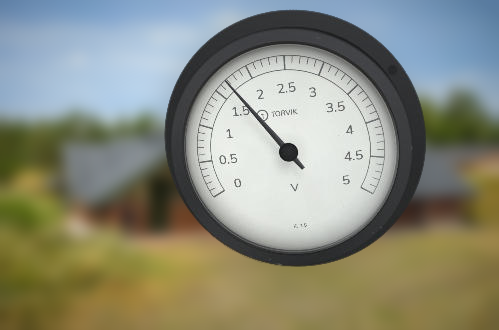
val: 1.7
